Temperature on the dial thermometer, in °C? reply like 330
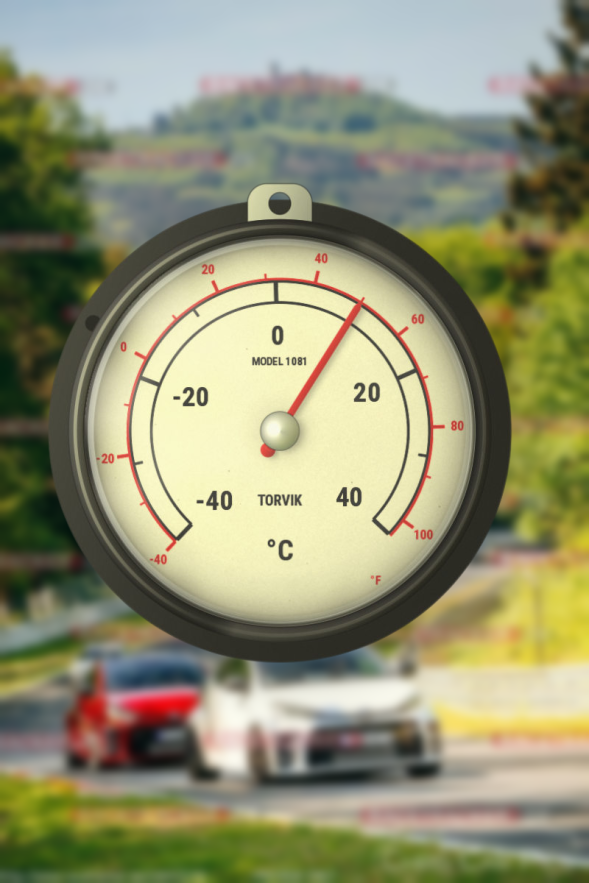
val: 10
